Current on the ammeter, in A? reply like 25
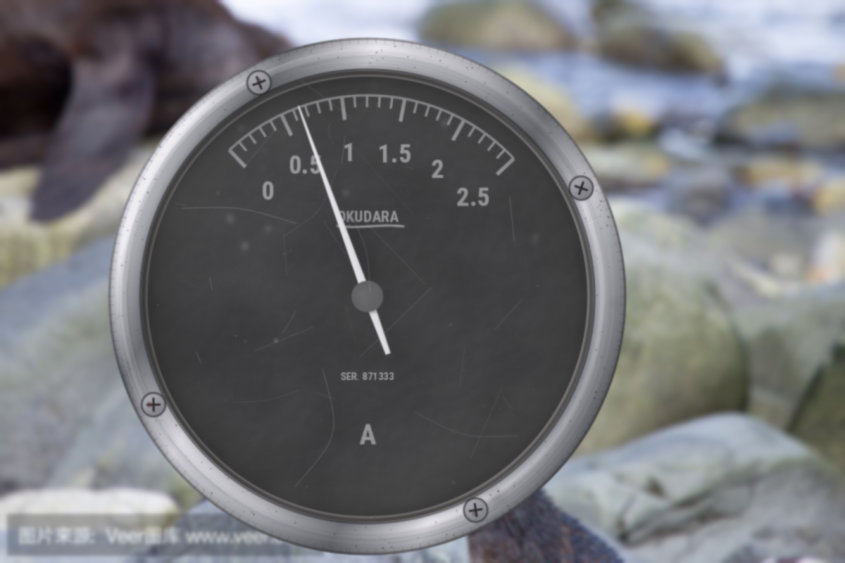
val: 0.65
